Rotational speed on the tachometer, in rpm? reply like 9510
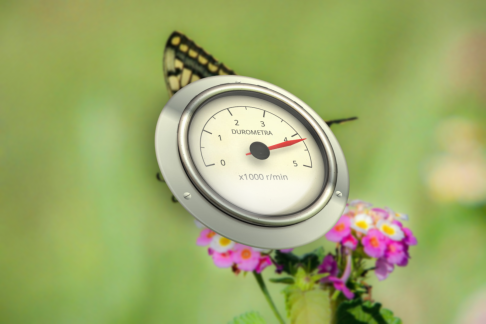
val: 4250
